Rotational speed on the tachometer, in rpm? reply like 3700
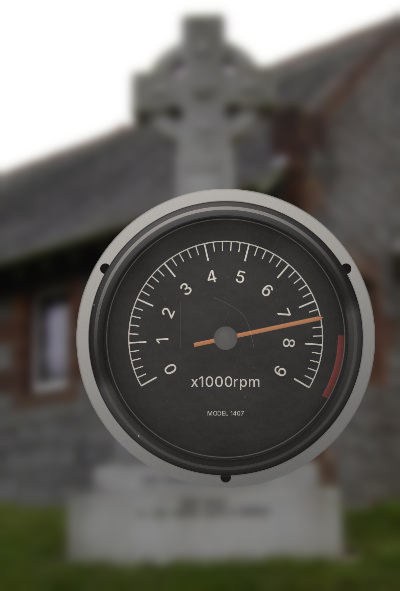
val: 7400
